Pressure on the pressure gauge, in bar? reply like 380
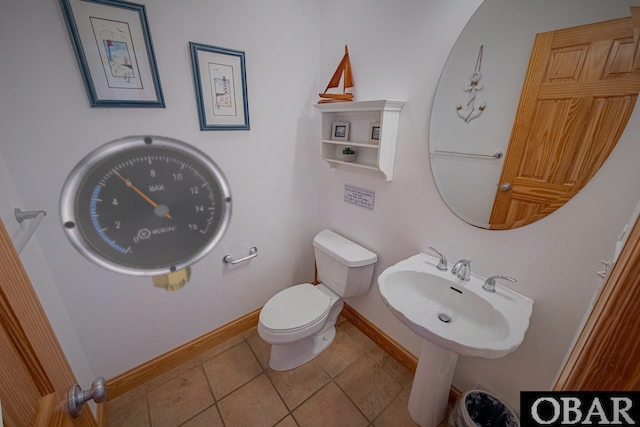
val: 6
